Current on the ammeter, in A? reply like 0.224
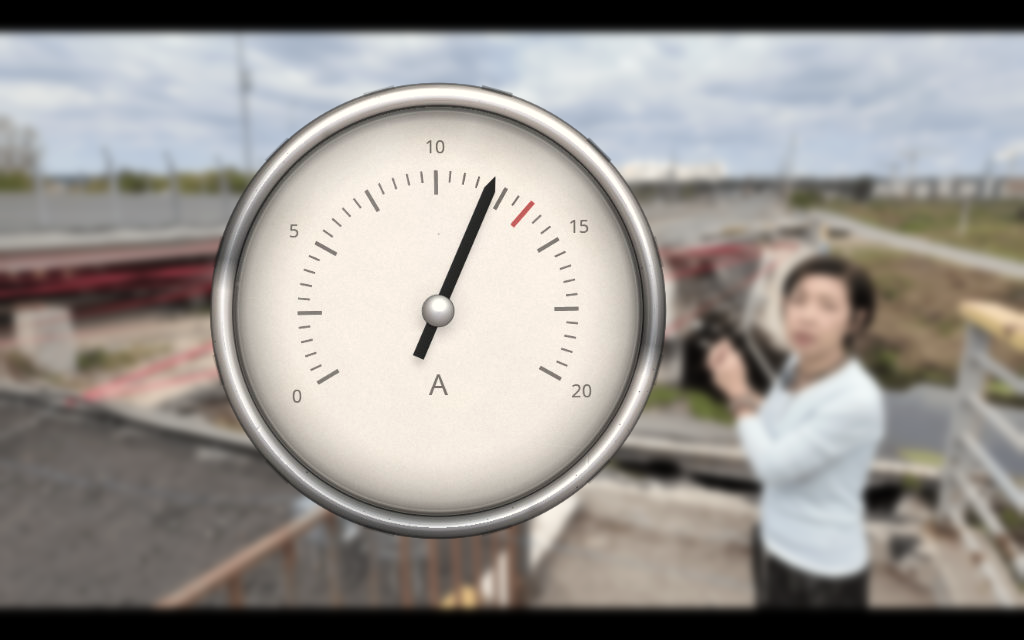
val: 12
